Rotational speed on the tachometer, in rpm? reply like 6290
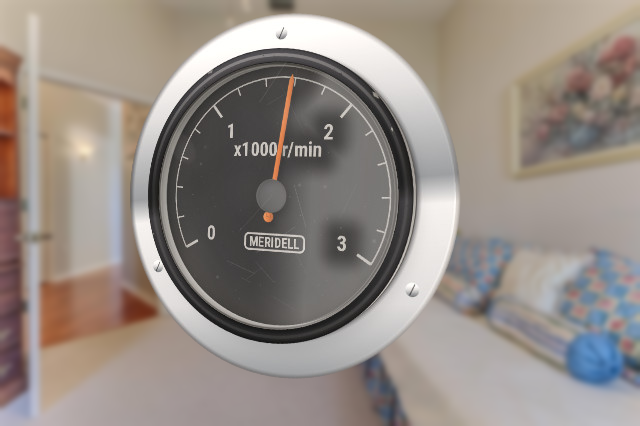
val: 1600
